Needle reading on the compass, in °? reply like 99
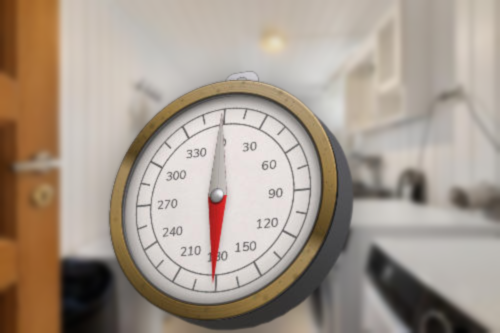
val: 180
